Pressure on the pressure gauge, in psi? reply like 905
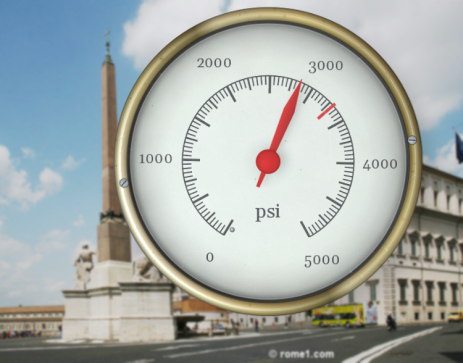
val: 2850
